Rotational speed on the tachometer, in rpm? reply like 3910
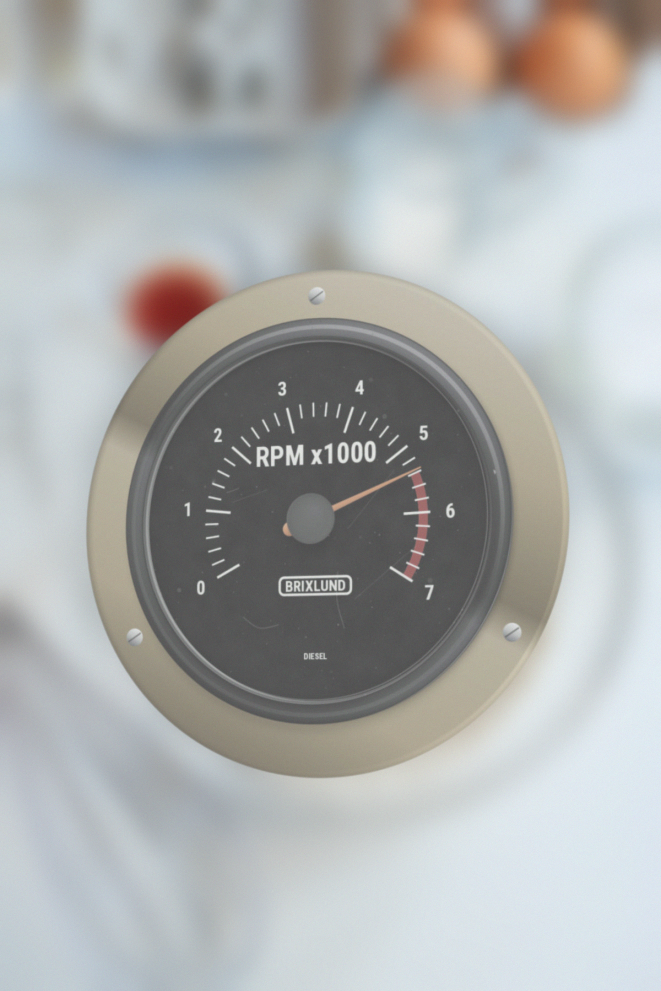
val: 5400
